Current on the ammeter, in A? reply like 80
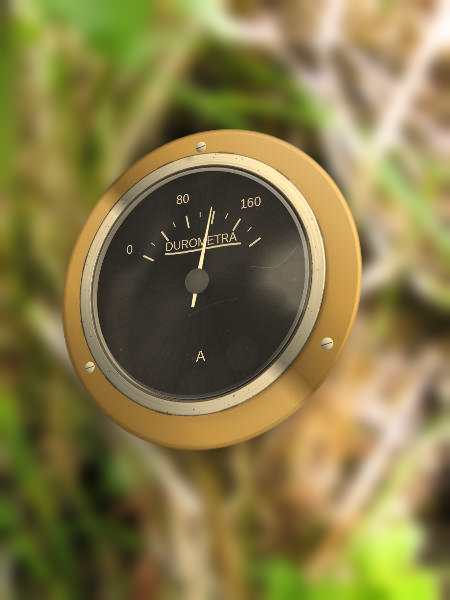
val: 120
